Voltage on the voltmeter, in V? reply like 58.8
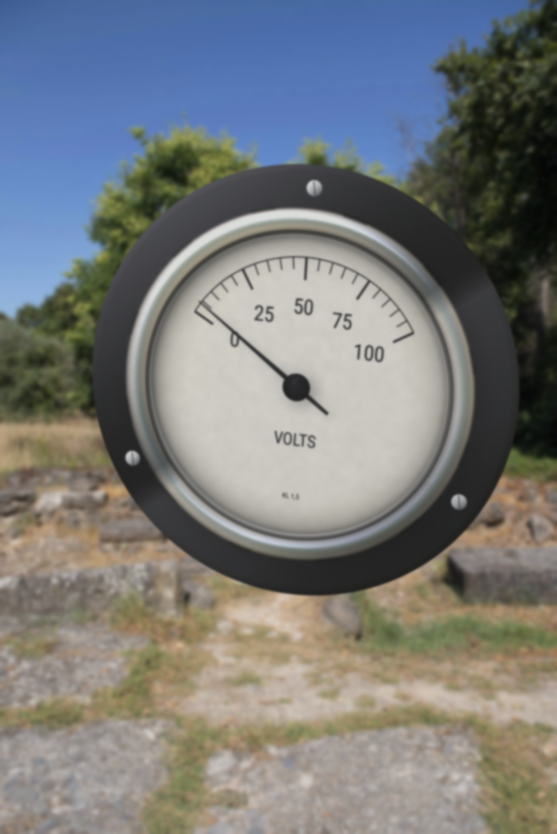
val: 5
